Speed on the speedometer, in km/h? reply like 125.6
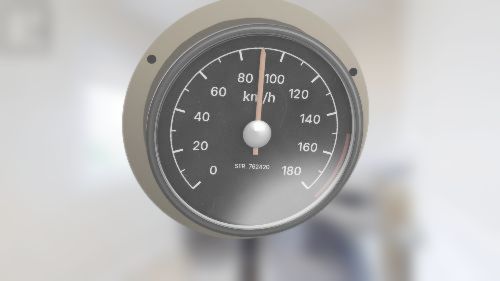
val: 90
